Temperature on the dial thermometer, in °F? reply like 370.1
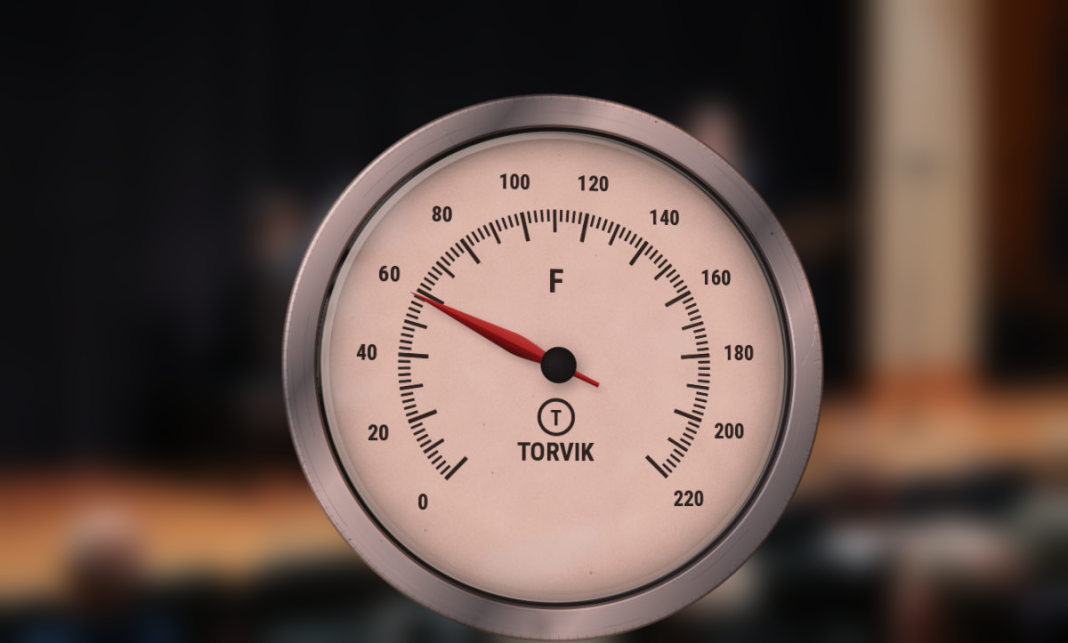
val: 58
